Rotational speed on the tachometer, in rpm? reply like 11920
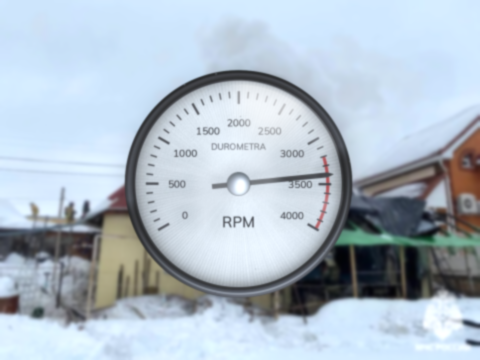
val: 3400
